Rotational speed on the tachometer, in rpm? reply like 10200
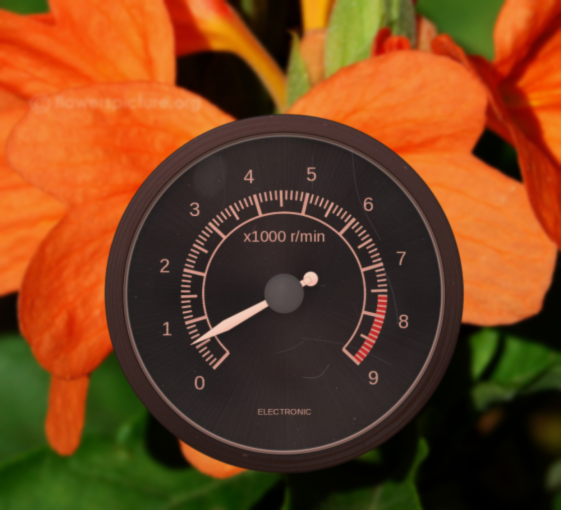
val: 600
